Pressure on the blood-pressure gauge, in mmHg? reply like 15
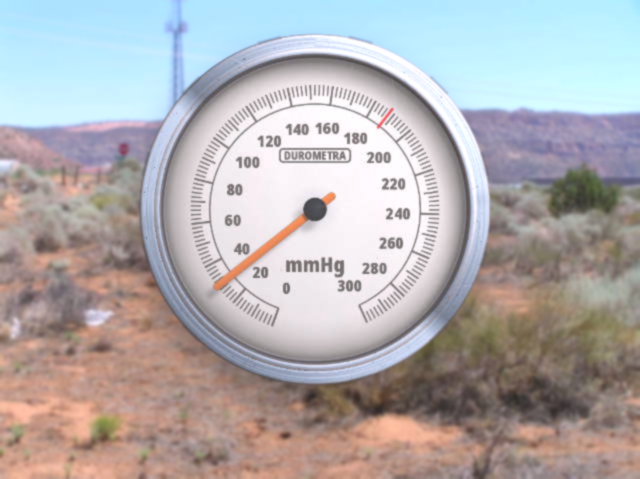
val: 30
